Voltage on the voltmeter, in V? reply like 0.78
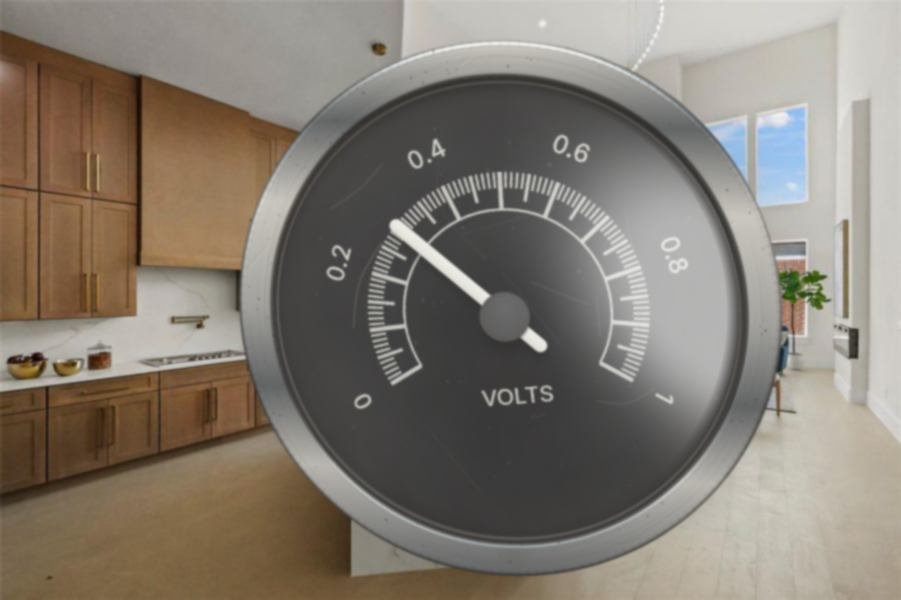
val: 0.3
